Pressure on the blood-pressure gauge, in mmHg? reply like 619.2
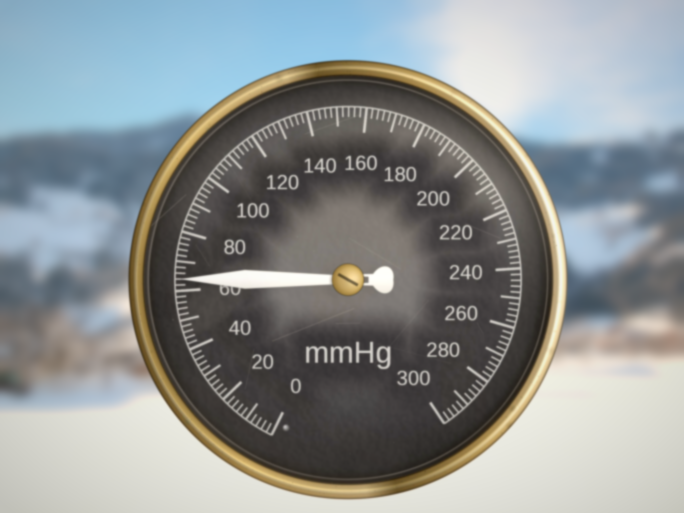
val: 64
